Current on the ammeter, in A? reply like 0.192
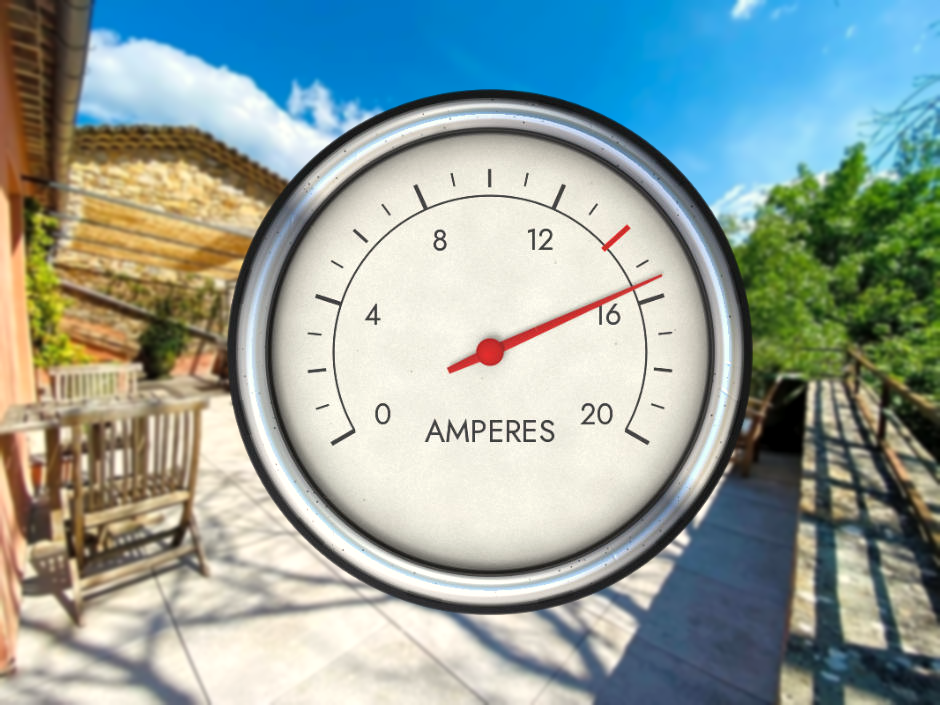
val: 15.5
